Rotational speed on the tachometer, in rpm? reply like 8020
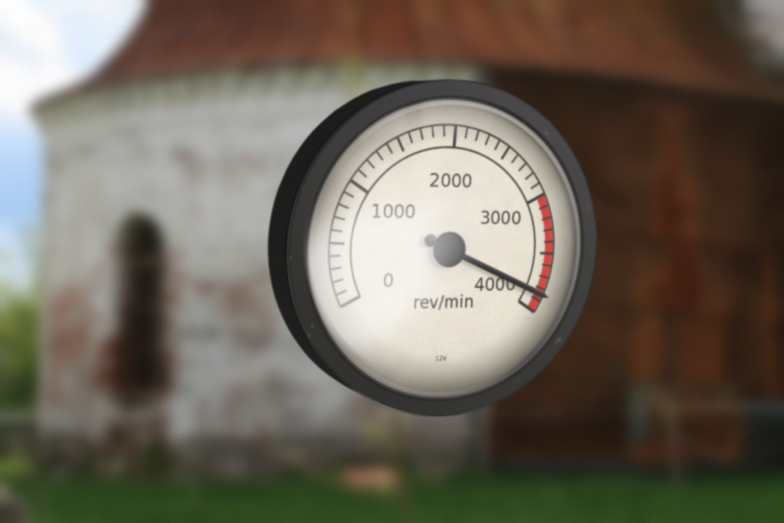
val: 3850
